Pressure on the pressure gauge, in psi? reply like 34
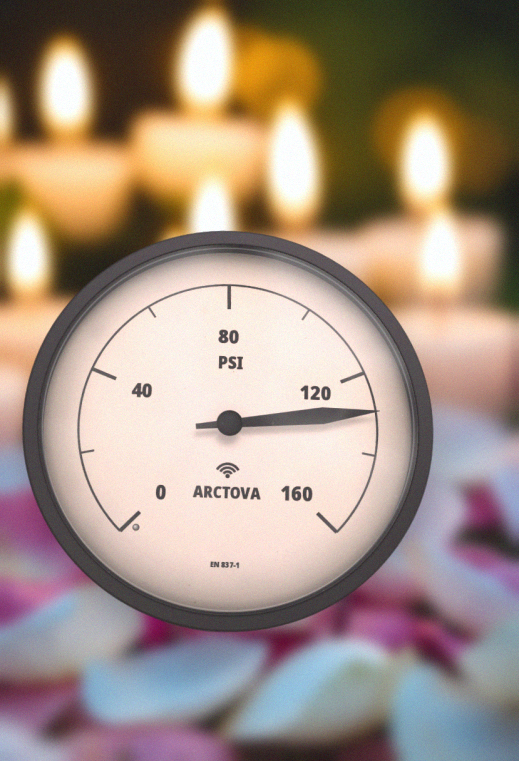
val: 130
